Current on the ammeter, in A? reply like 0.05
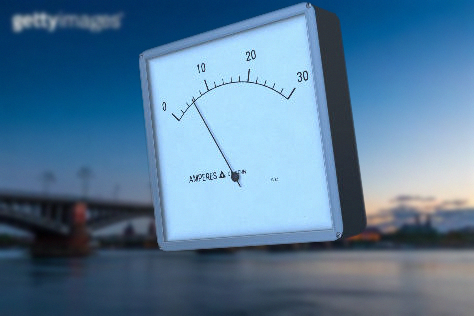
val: 6
